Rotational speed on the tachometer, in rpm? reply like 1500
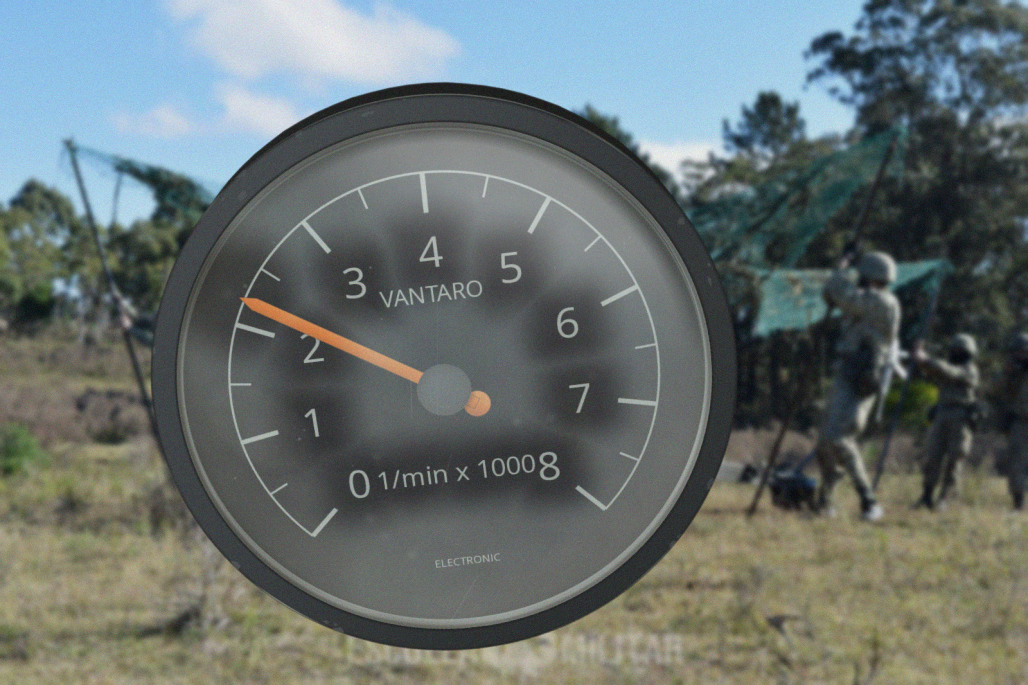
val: 2250
